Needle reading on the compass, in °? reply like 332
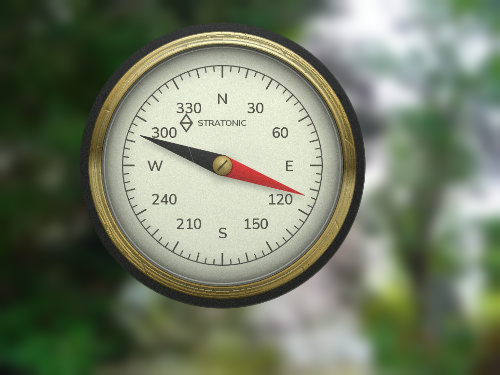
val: 110
